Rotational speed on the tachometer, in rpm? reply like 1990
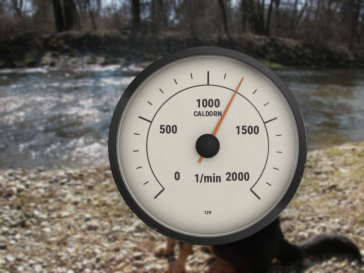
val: 1200
